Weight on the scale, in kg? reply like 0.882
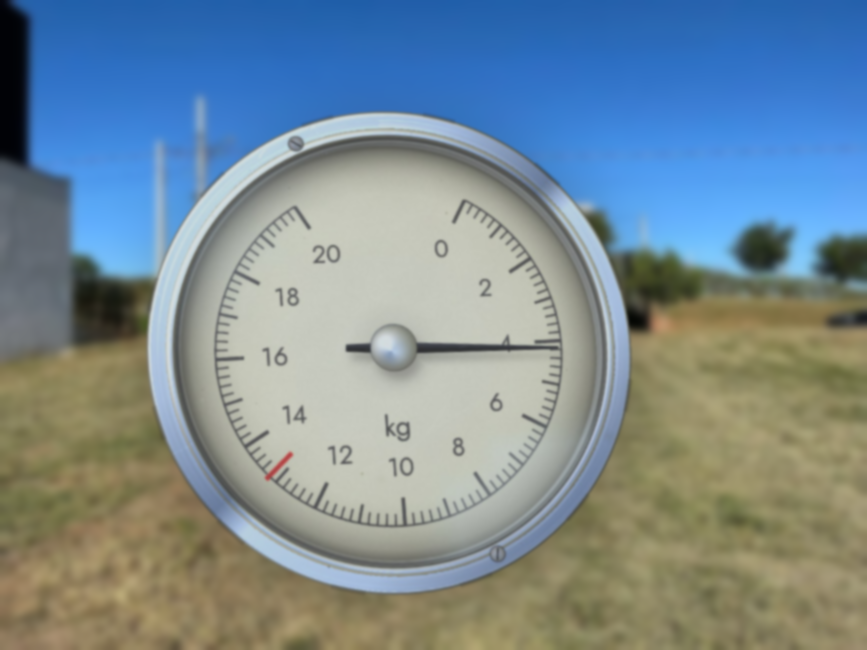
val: 4.2
